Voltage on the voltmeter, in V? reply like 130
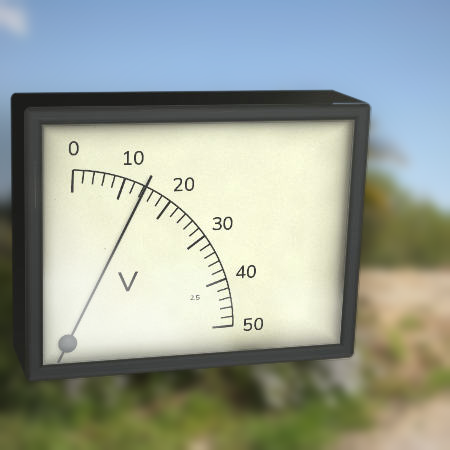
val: 14
